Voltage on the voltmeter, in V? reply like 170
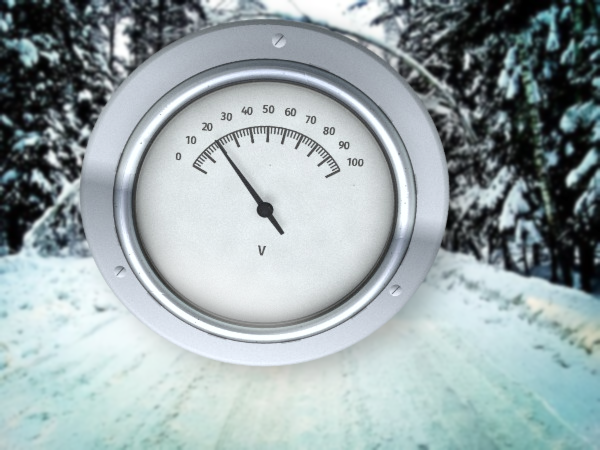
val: 20
